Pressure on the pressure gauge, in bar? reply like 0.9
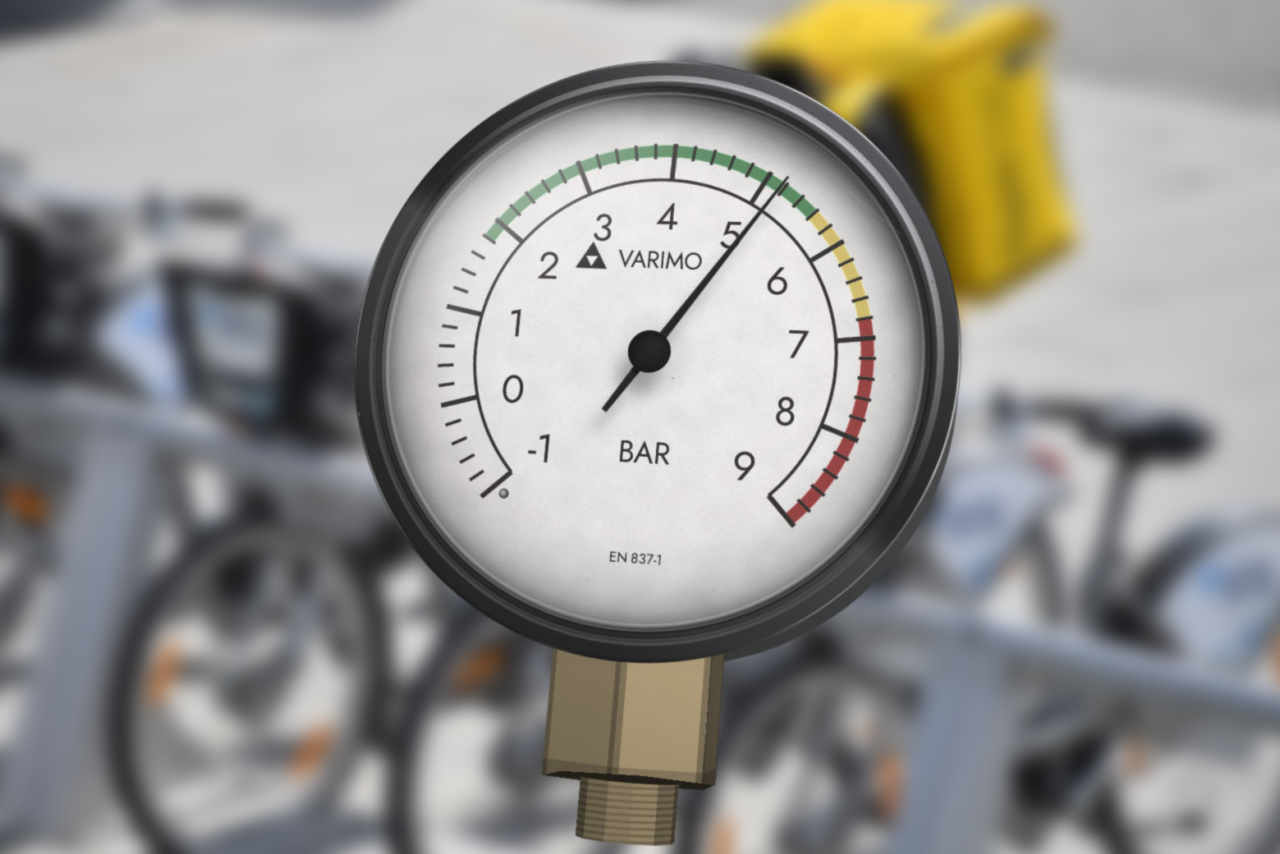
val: 5.2
